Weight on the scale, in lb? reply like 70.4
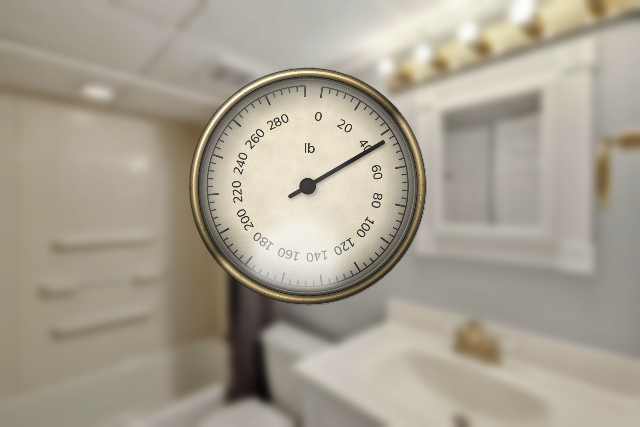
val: 44
